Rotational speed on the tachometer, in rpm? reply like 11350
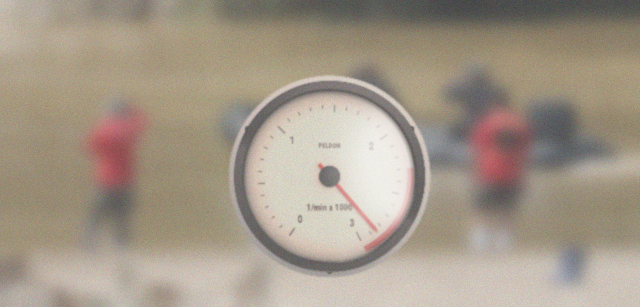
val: 2850
